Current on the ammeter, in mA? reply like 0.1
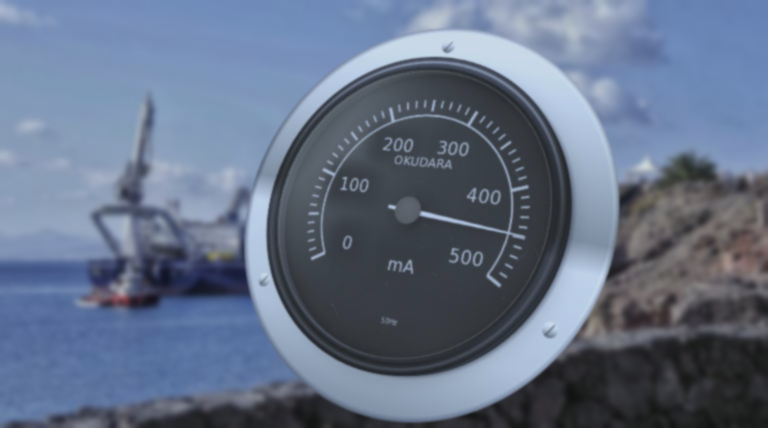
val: 450
